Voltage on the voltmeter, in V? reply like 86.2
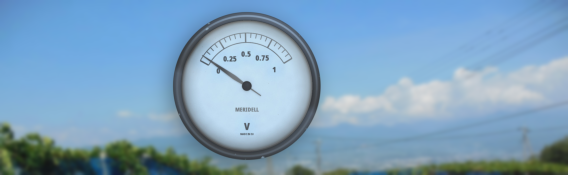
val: 0.05
